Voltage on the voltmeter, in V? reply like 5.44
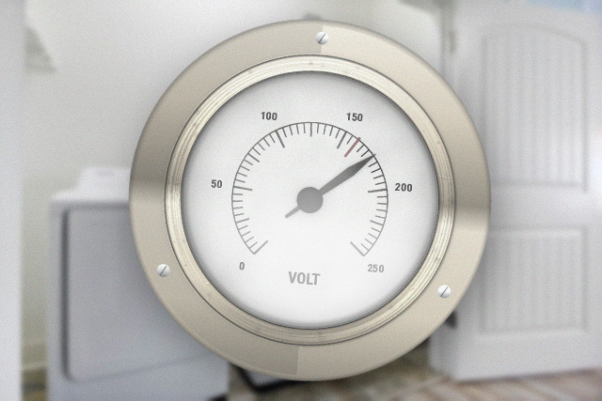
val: 175
